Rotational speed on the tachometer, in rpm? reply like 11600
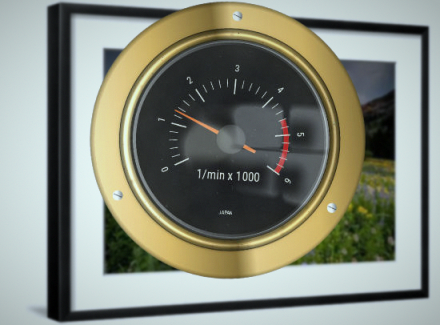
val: 1300
